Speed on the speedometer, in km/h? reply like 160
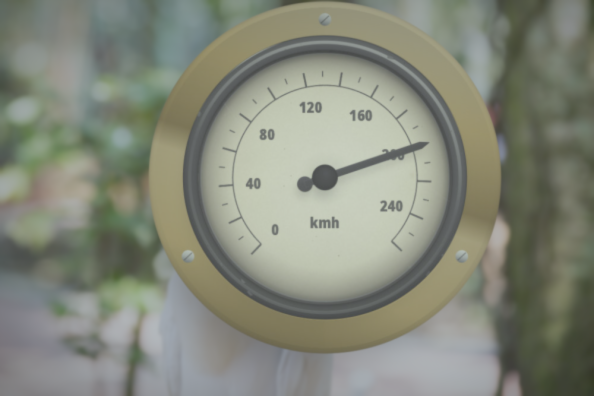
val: 200
